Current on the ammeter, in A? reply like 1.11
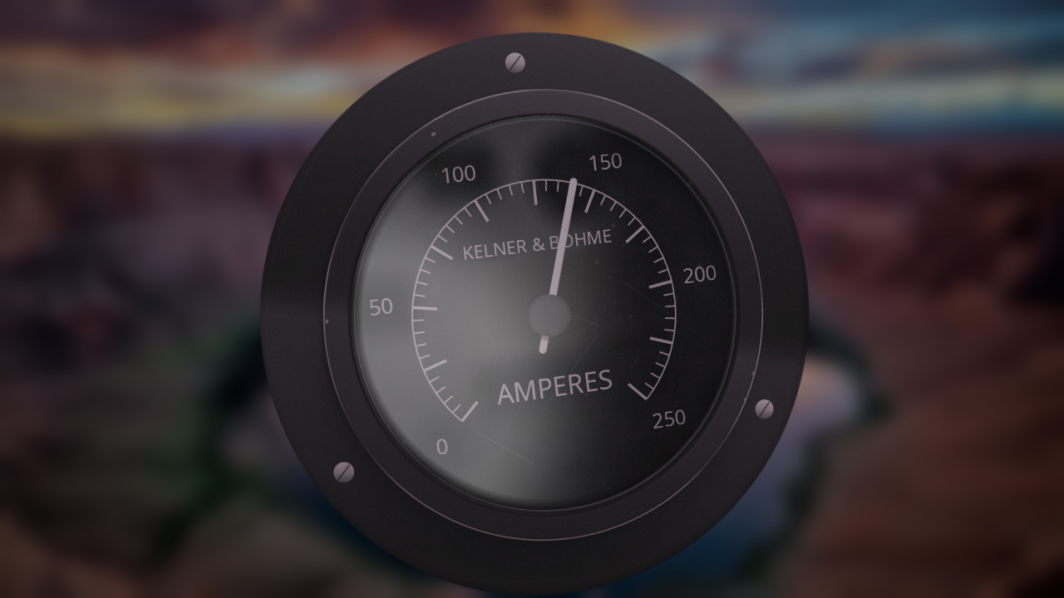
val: 140
